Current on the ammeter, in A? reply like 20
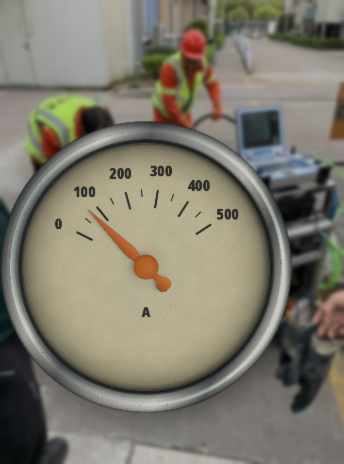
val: 75
